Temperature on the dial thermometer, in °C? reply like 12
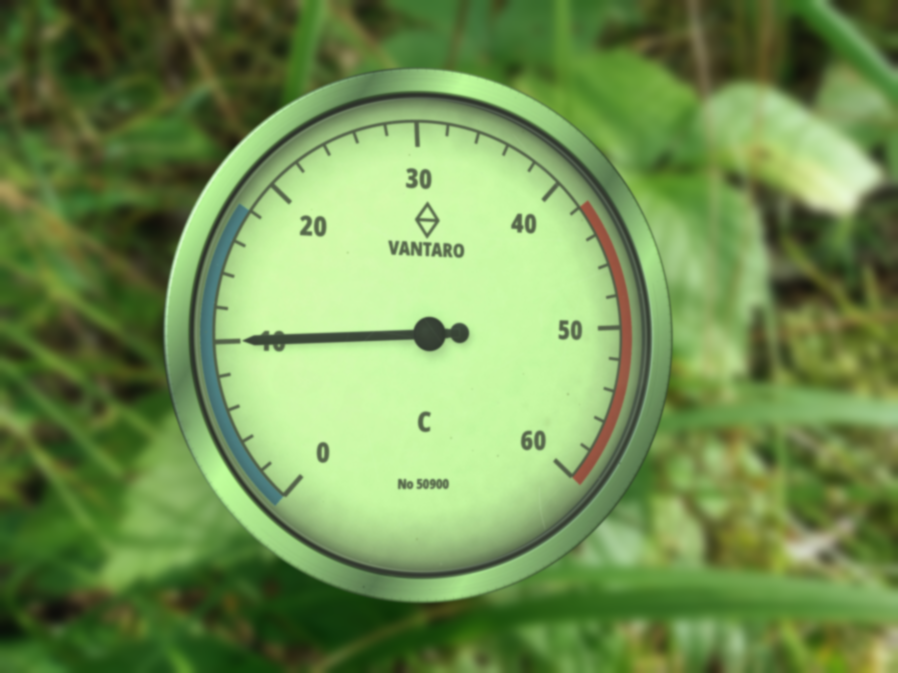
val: 10
